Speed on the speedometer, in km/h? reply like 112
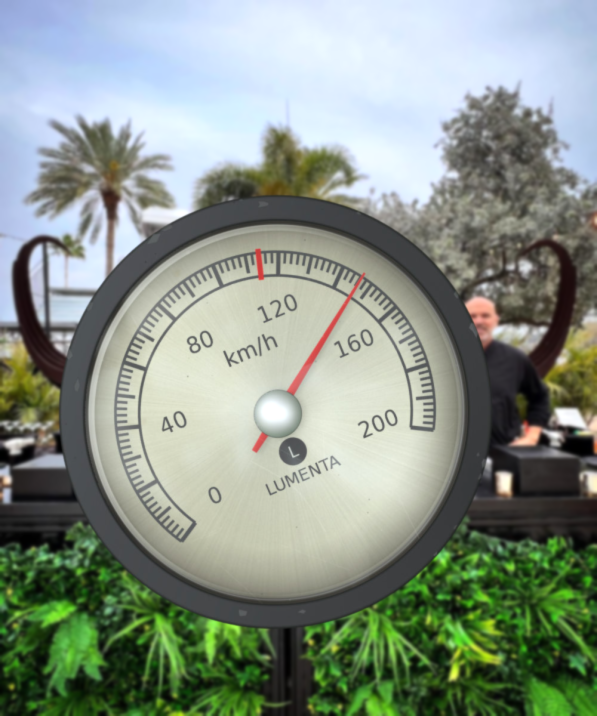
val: 146
